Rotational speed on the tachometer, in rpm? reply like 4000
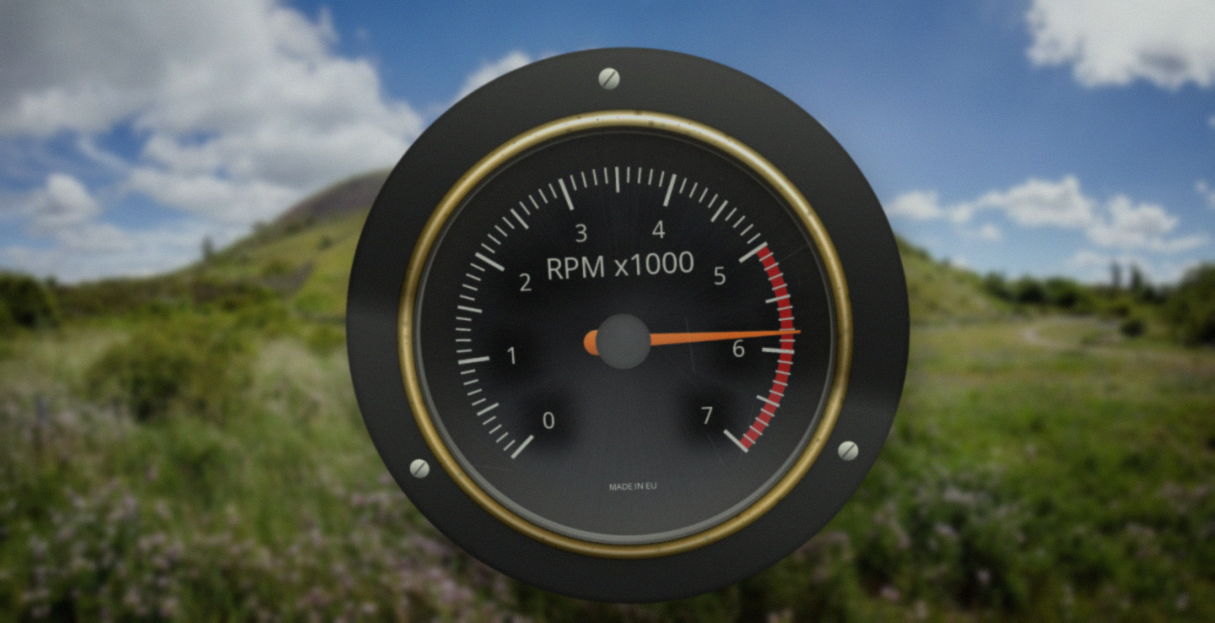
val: 5800
